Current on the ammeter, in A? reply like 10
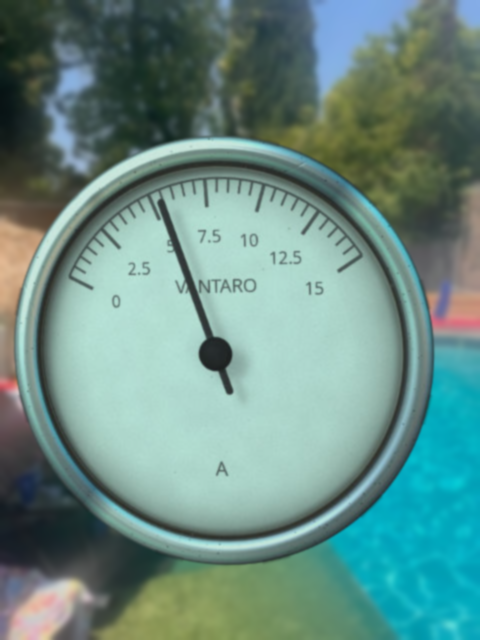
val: 5.5
